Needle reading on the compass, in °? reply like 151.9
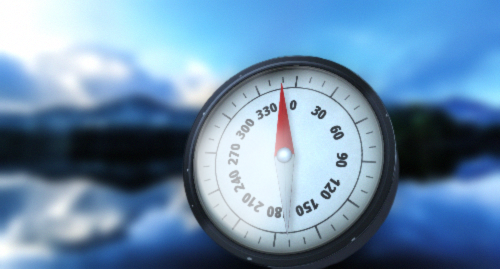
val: 350
